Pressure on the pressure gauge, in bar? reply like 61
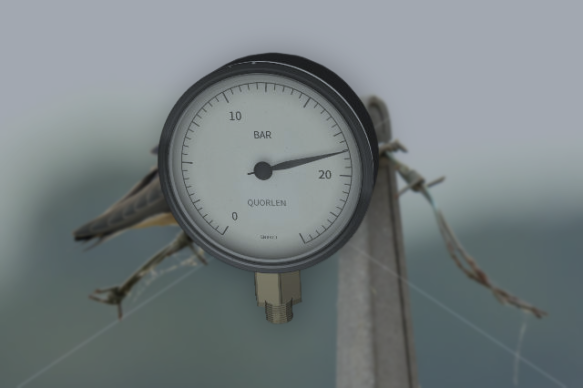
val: 18.5
